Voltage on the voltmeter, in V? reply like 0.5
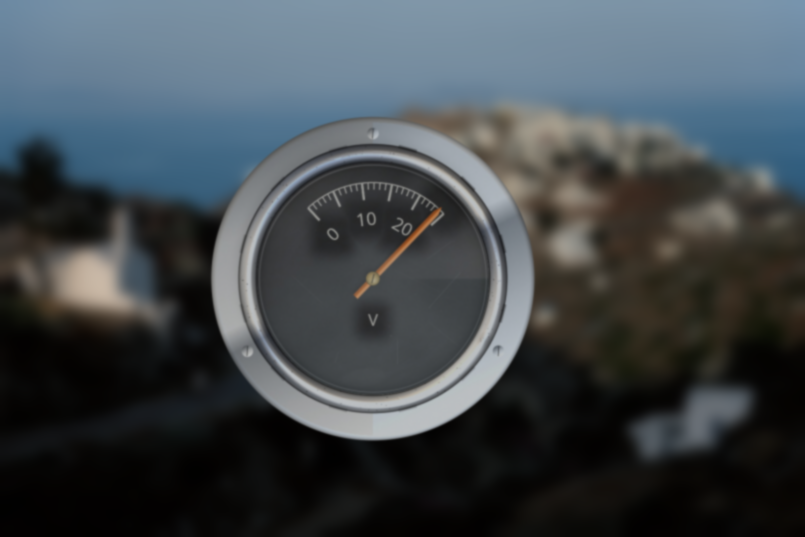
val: 24
